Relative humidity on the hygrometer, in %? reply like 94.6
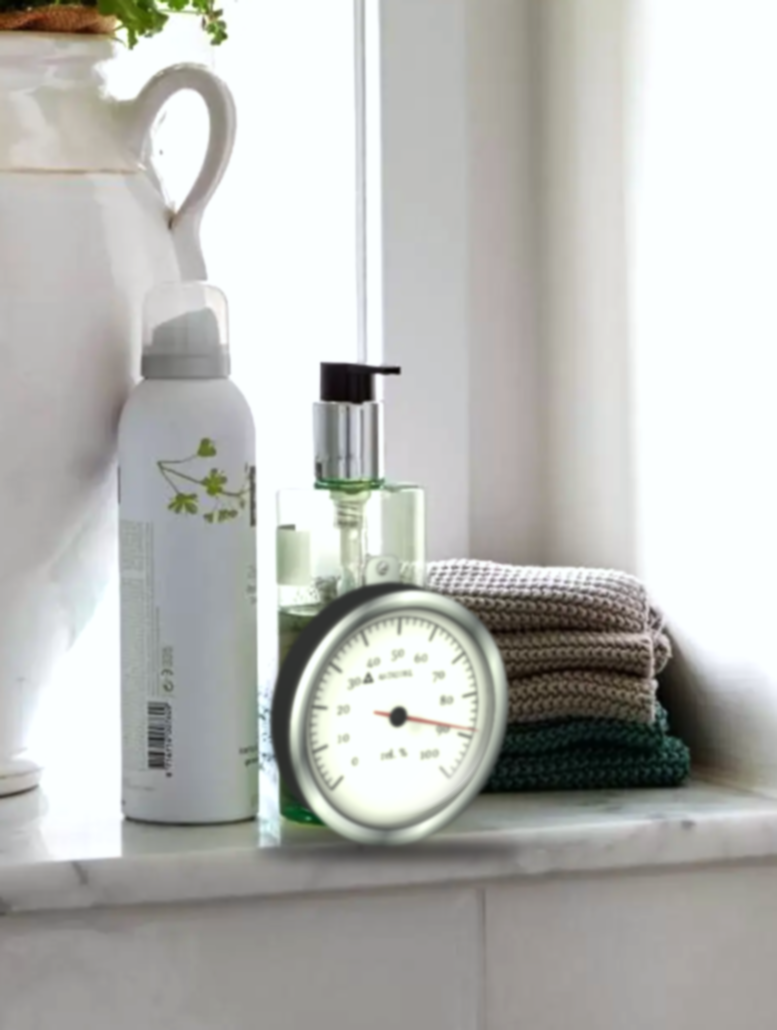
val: 88
